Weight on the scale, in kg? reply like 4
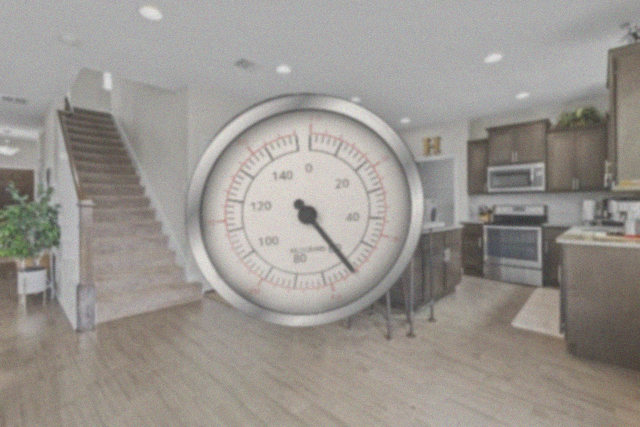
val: 60
